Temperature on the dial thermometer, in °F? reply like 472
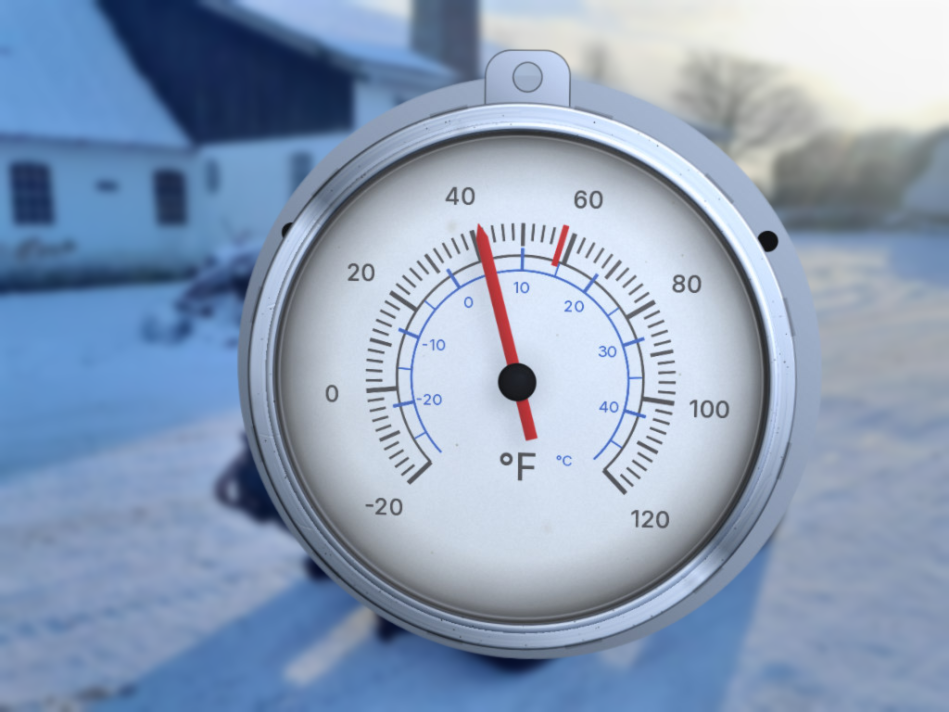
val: 42
